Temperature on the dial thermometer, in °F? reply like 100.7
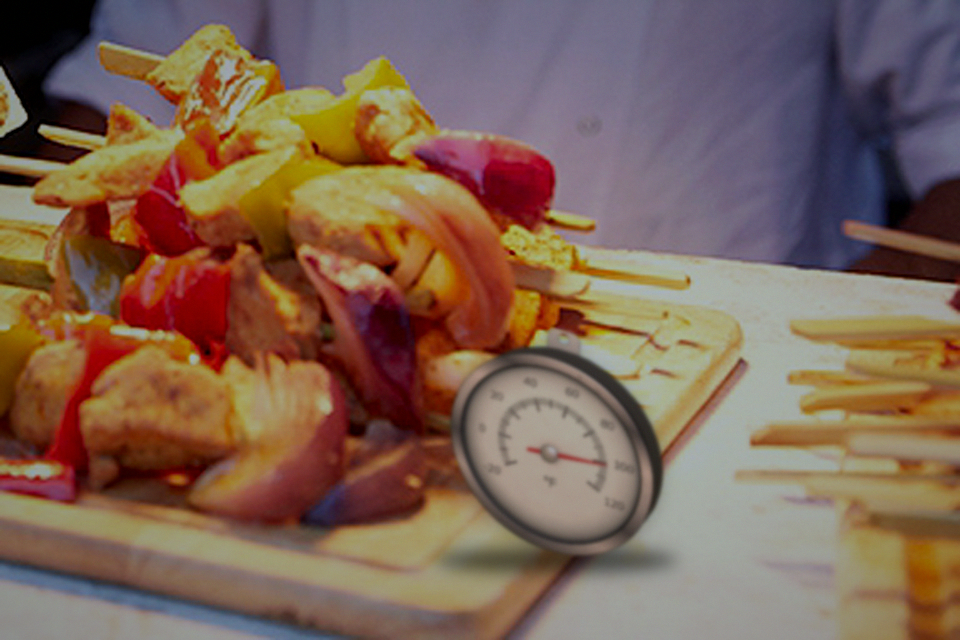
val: 100
